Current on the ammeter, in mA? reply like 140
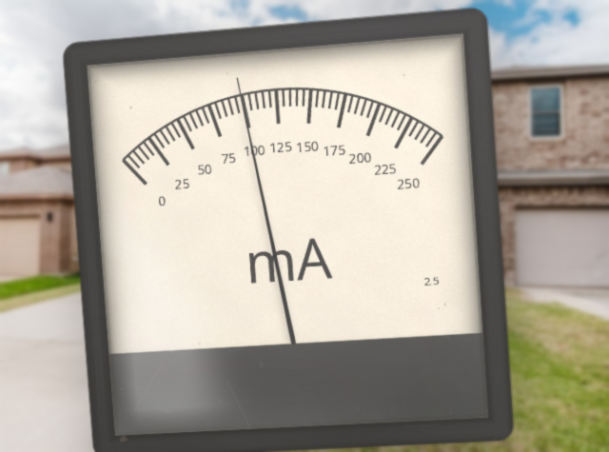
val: 100
